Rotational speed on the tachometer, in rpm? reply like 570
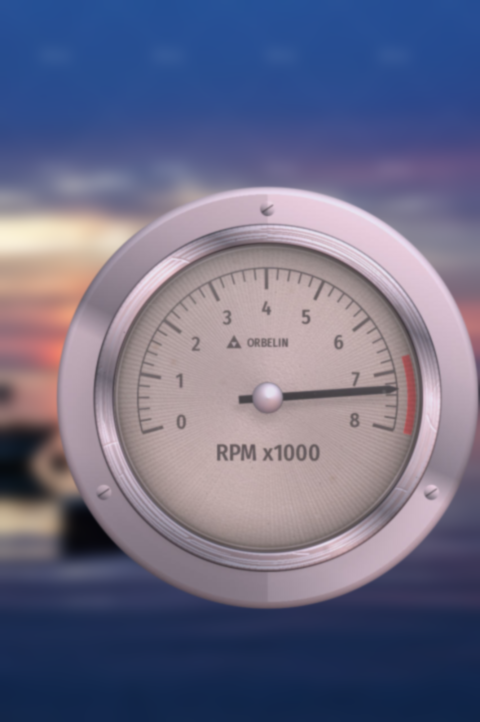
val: 7300
